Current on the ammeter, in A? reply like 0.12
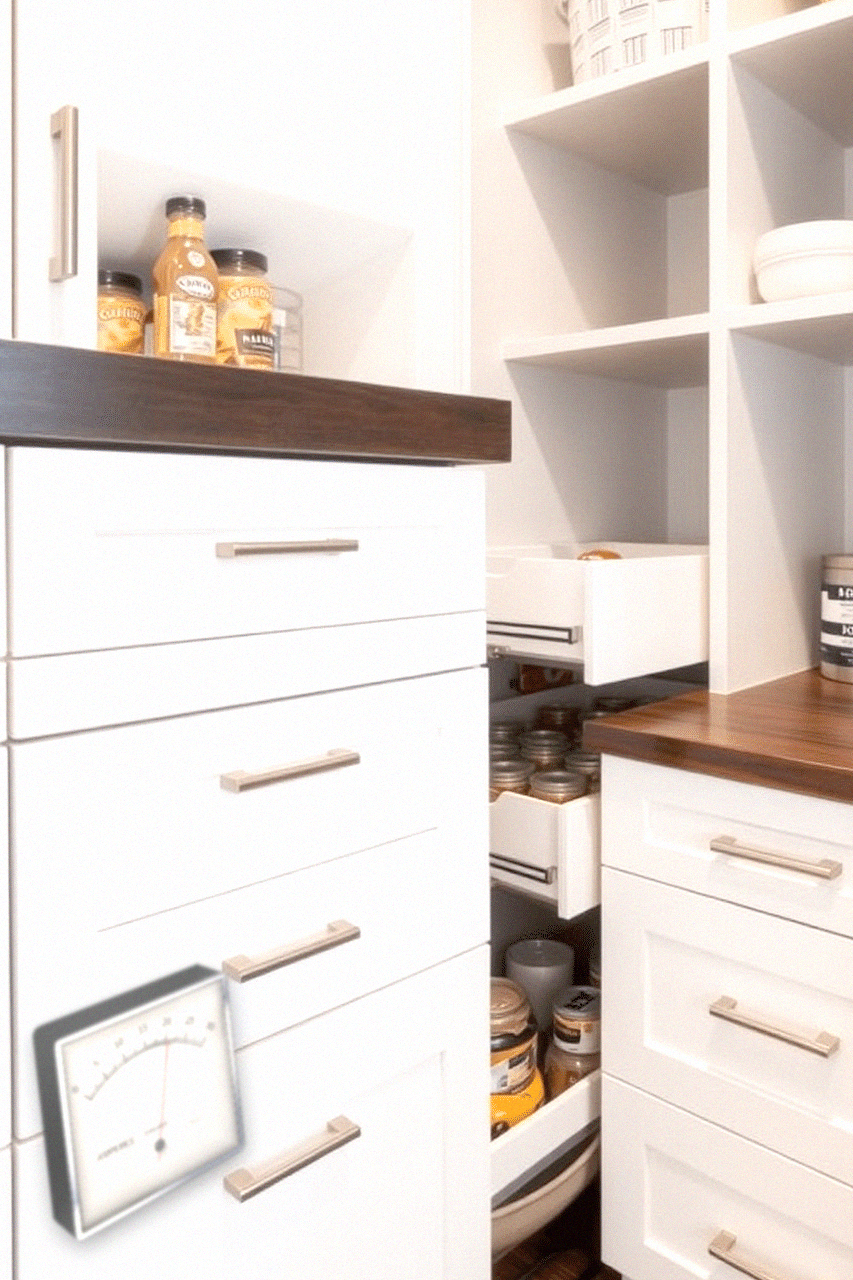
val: 20
